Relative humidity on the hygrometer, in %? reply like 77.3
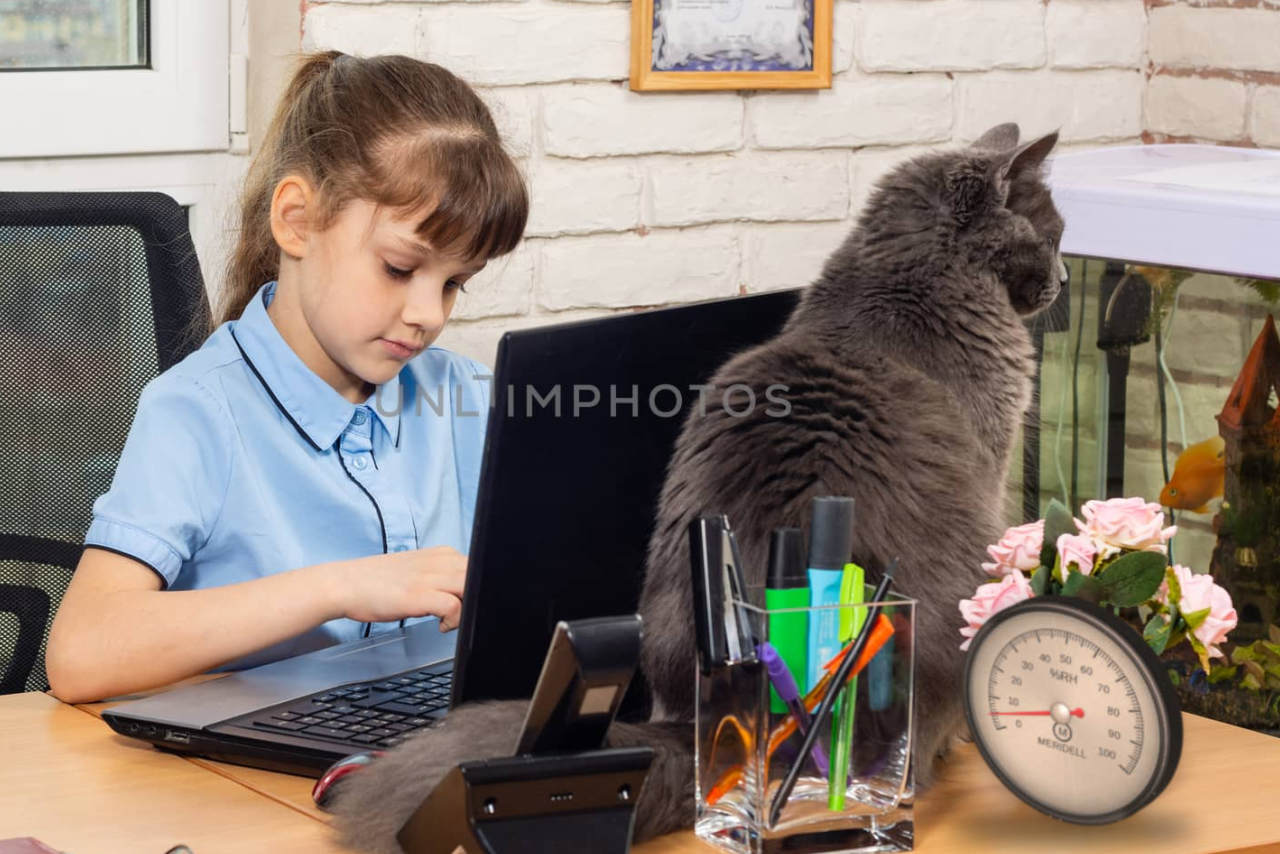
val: 5
